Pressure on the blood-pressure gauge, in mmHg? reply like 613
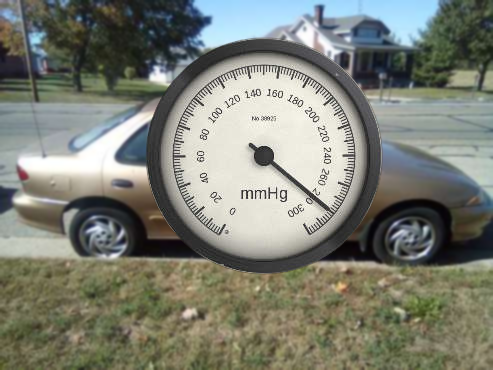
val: 280
